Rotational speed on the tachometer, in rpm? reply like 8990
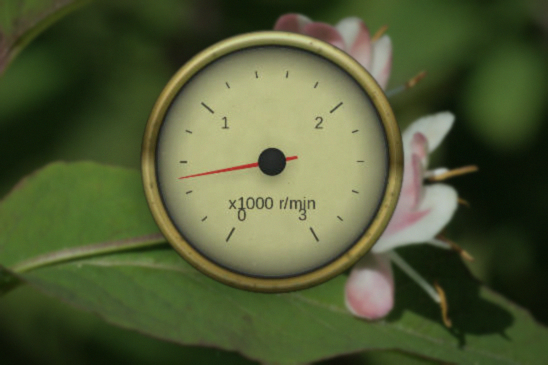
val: 500
